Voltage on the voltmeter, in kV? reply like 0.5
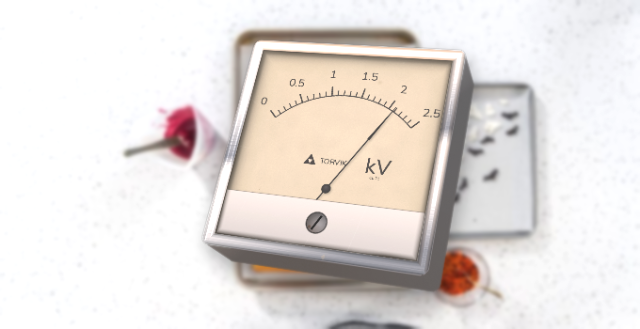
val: 2.1
